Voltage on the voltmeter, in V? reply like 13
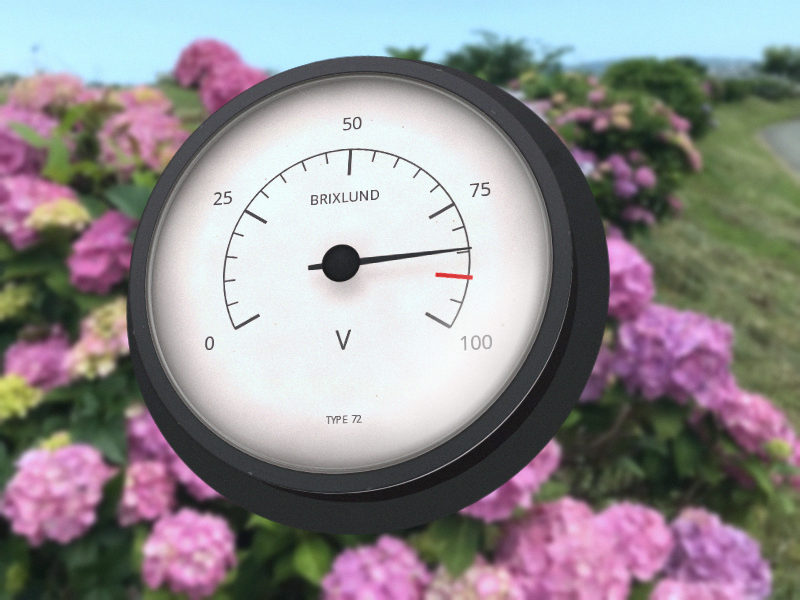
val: 85
